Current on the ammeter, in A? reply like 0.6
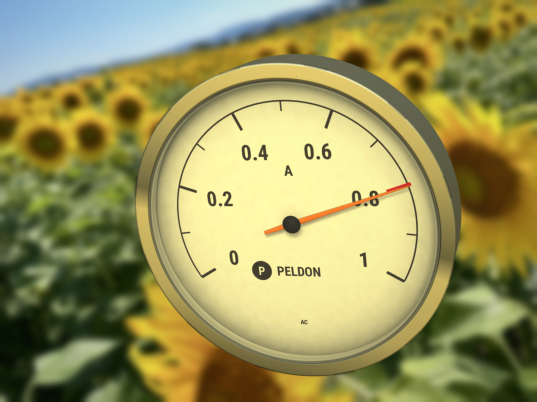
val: 0.8
